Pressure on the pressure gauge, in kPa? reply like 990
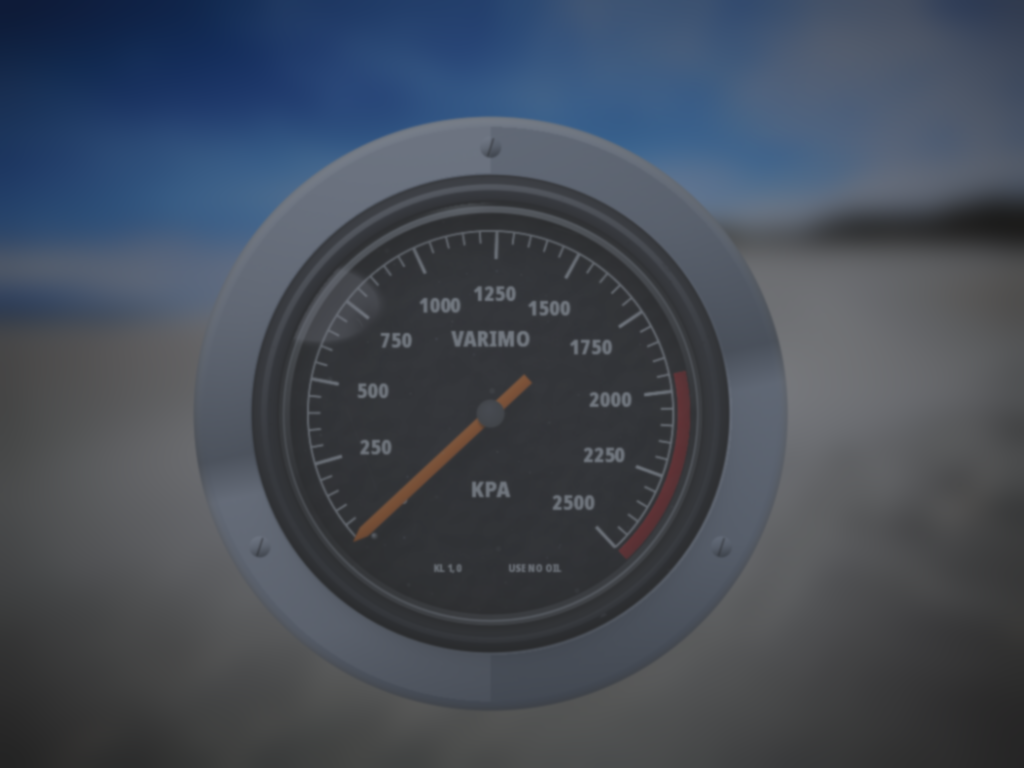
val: 0
